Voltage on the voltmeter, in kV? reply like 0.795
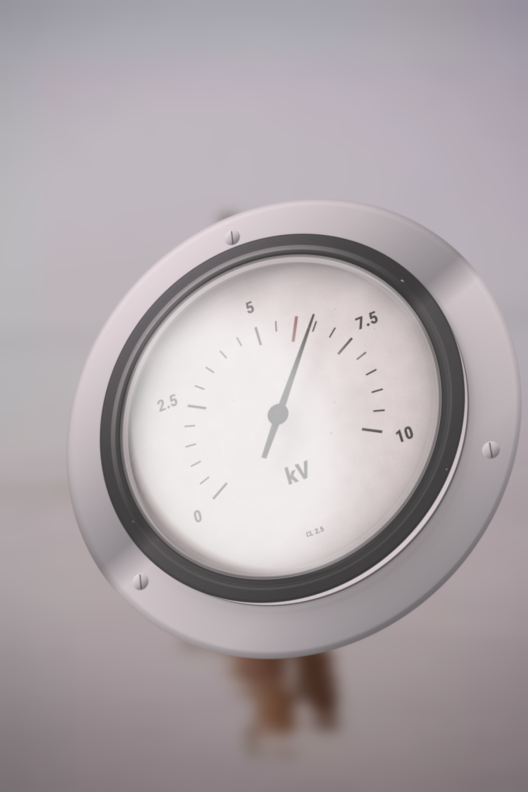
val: 6.5
